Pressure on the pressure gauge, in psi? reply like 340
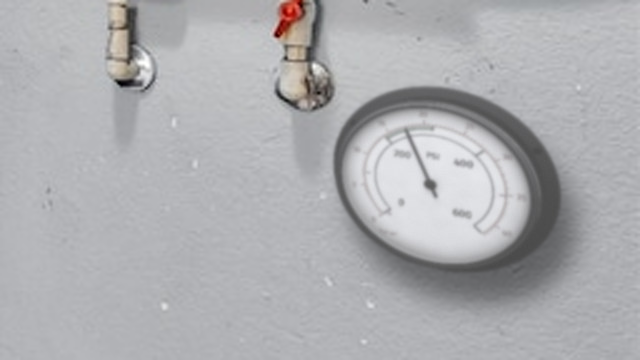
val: 250
